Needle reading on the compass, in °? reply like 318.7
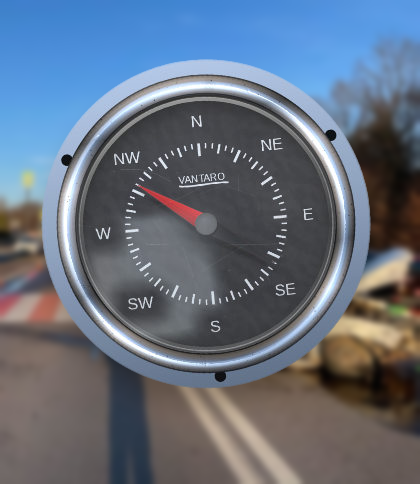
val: 305
